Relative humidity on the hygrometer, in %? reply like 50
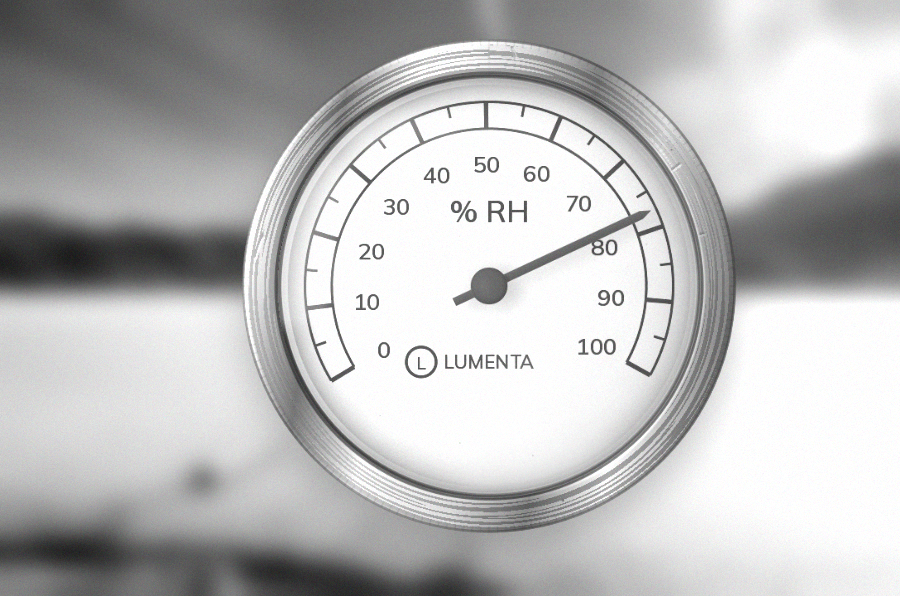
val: 77.5
